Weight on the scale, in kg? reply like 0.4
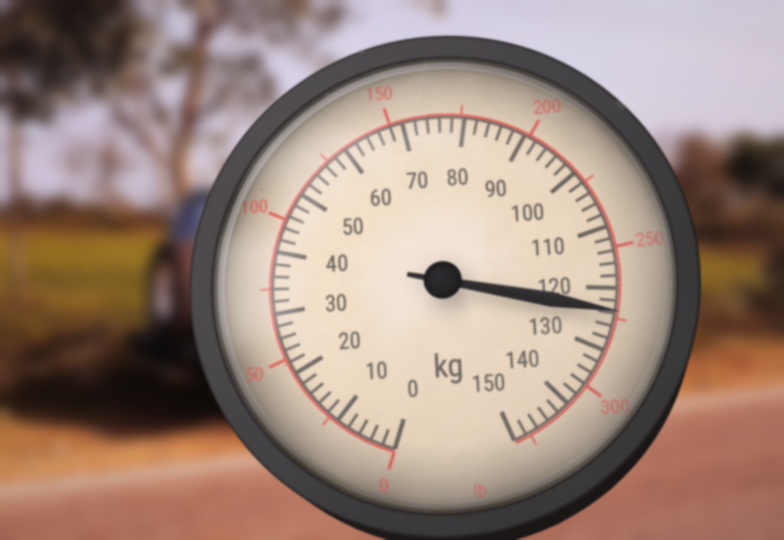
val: 124
